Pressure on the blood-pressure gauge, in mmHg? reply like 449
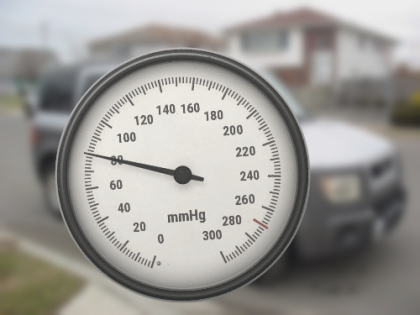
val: 80
